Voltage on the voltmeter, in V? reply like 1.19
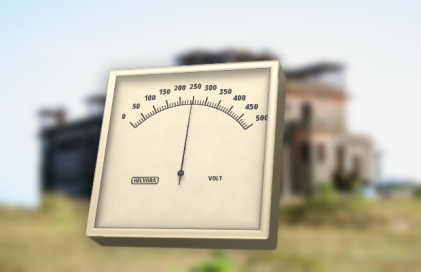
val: 250
